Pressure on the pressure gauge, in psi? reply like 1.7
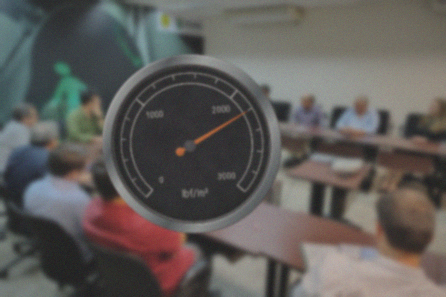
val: 2200
